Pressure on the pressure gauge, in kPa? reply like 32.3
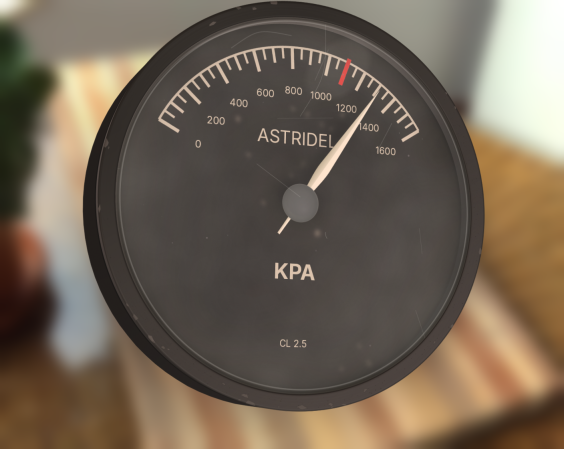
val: 1300
